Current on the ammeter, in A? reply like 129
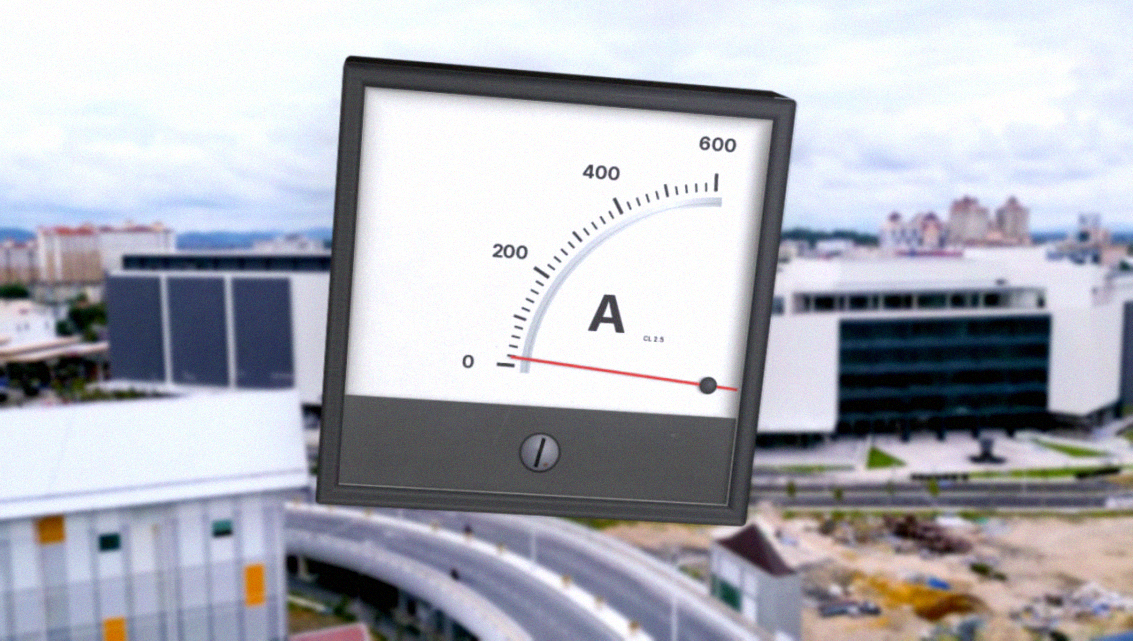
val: 20
